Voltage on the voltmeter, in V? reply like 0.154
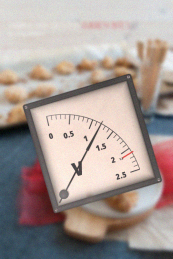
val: 1.2
